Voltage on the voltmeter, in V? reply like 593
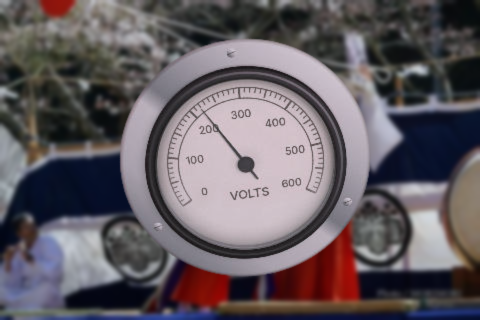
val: 220
